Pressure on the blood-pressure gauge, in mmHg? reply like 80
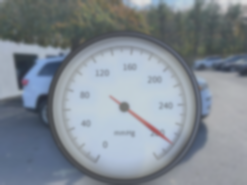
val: 280
